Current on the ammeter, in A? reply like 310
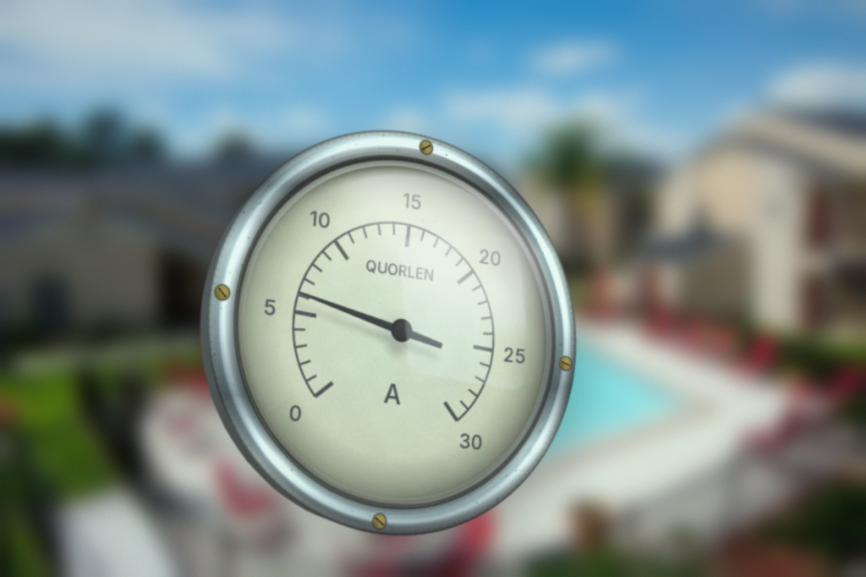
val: 6
